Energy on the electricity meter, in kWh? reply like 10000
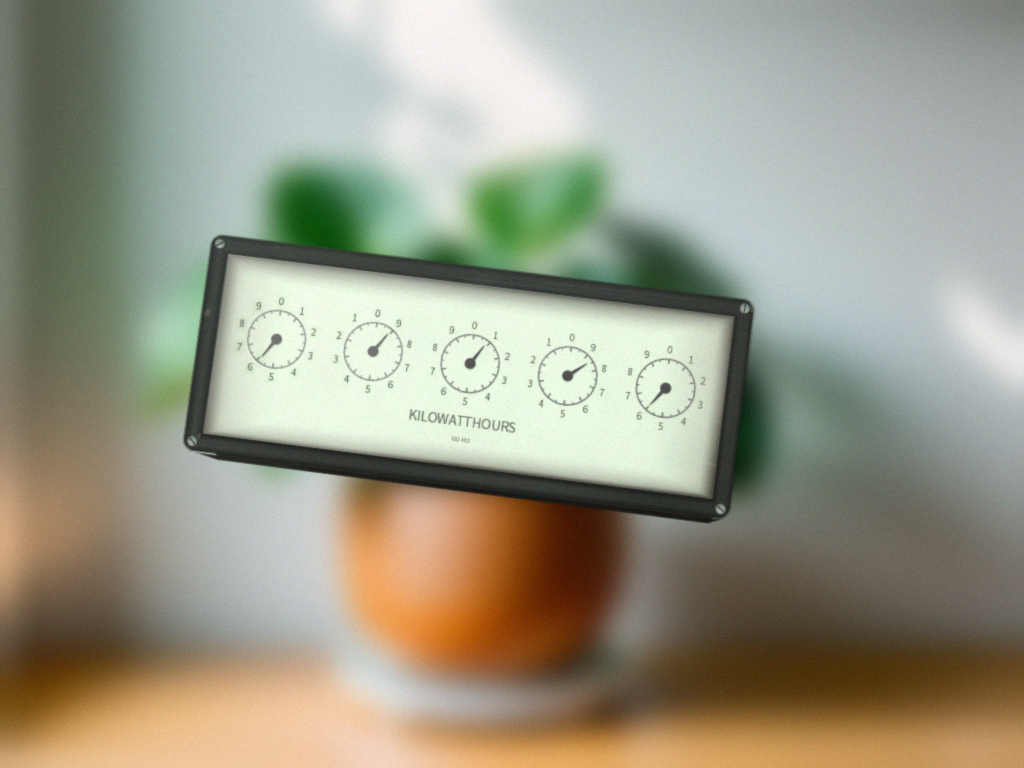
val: 59086
